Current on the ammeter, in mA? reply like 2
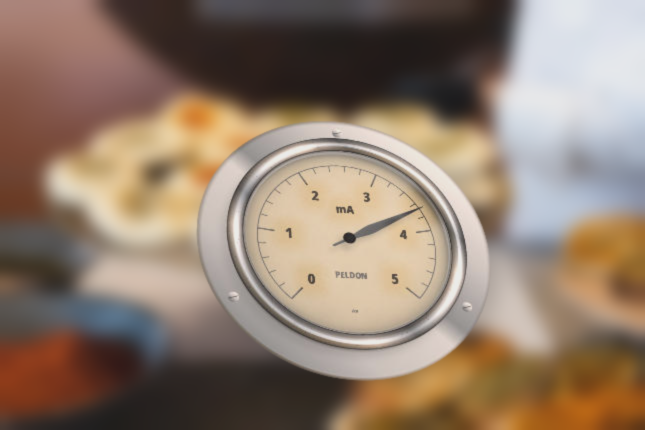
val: 3.7
